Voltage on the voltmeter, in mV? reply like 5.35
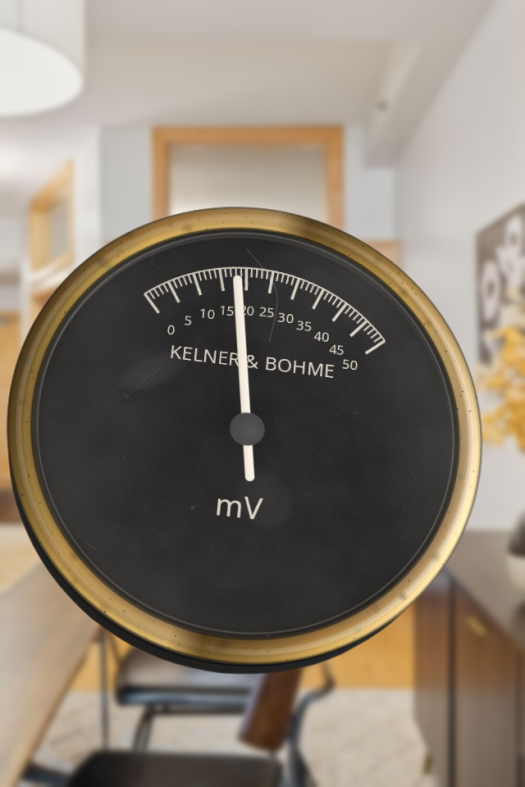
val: 18
